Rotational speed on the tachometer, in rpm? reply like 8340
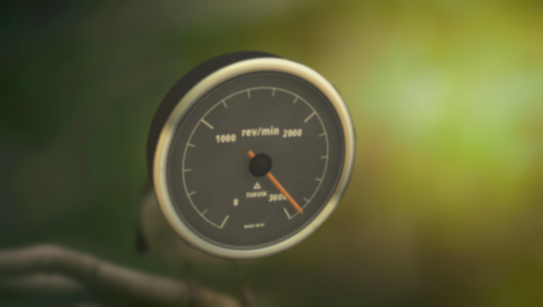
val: 2900
